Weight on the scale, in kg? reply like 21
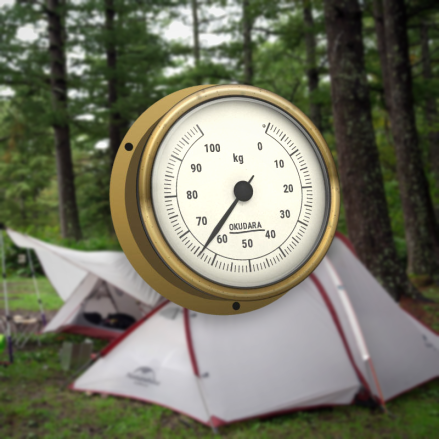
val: 64
